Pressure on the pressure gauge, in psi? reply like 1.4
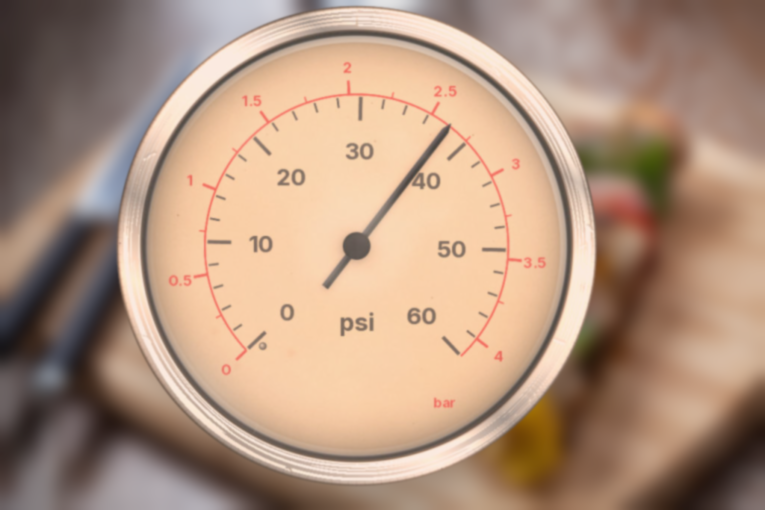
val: 38
